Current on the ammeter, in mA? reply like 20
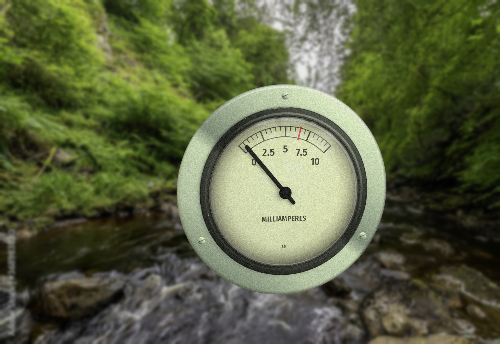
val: 0.5
